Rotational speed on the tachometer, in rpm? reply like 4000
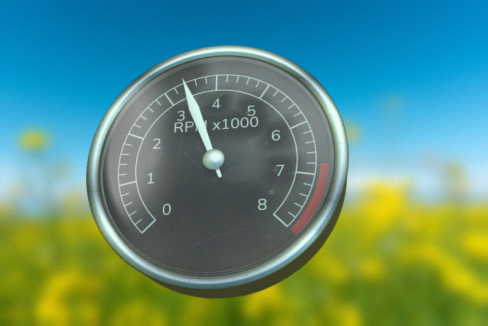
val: 3400
